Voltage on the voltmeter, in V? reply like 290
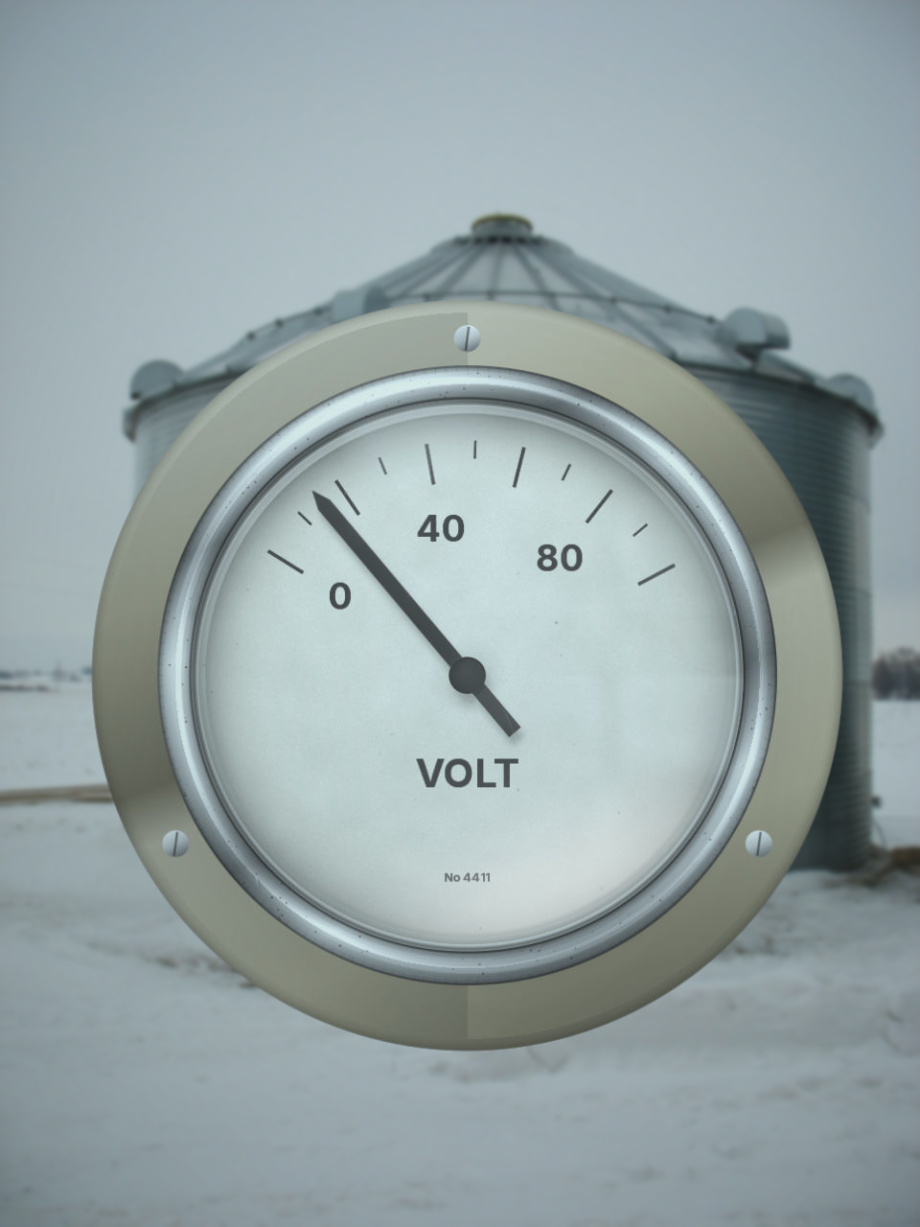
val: 15
